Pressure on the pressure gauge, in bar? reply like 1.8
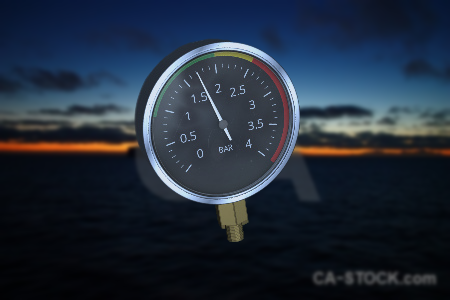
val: 1.7
